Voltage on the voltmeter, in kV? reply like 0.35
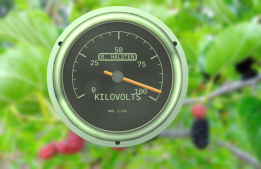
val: 95
